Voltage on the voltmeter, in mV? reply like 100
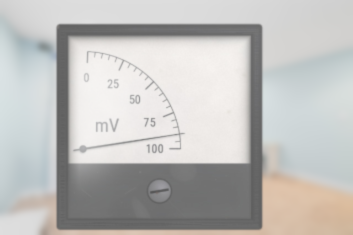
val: 90
